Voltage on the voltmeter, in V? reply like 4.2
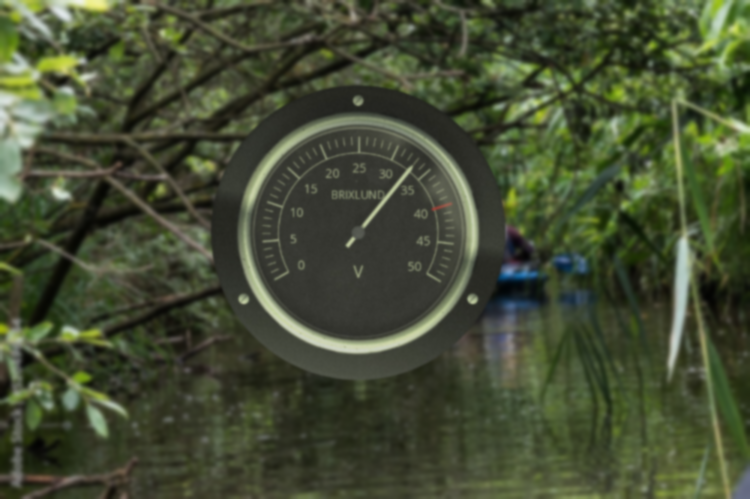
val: 33
